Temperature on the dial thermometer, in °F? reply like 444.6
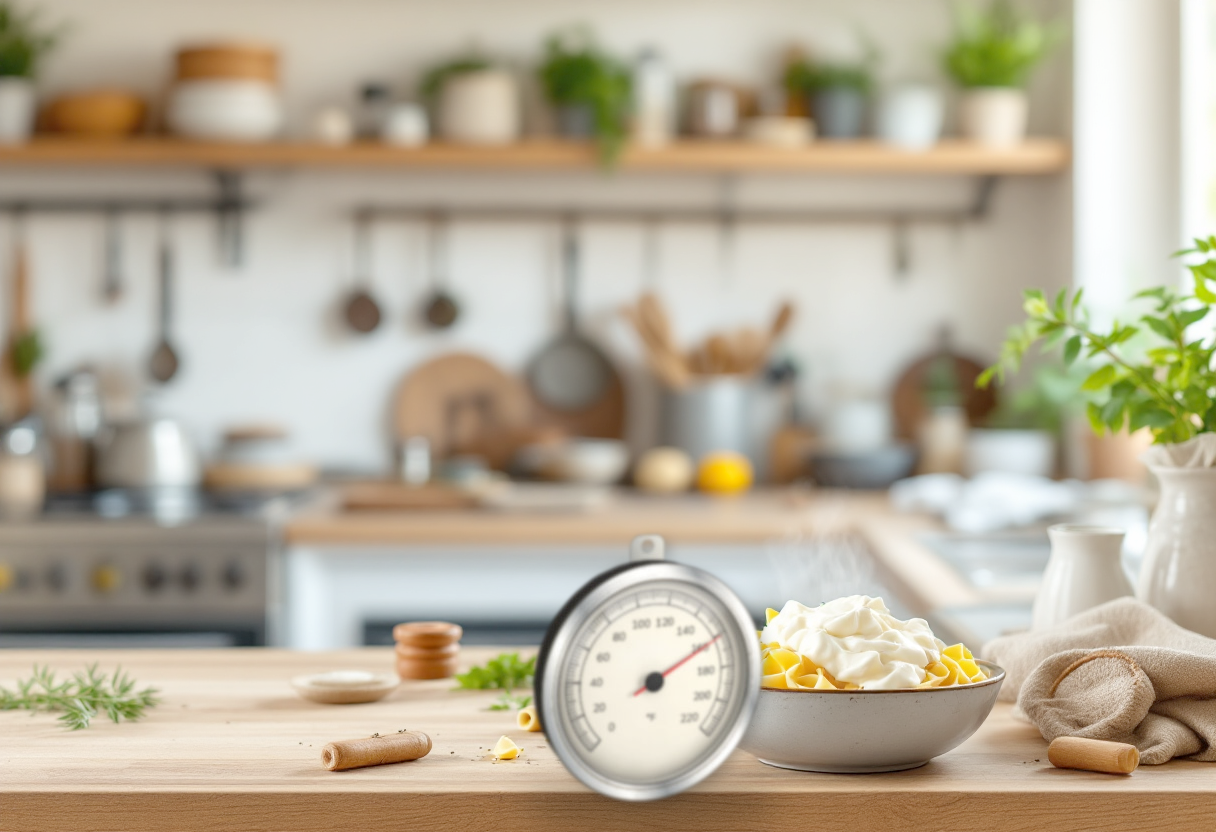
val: 160
